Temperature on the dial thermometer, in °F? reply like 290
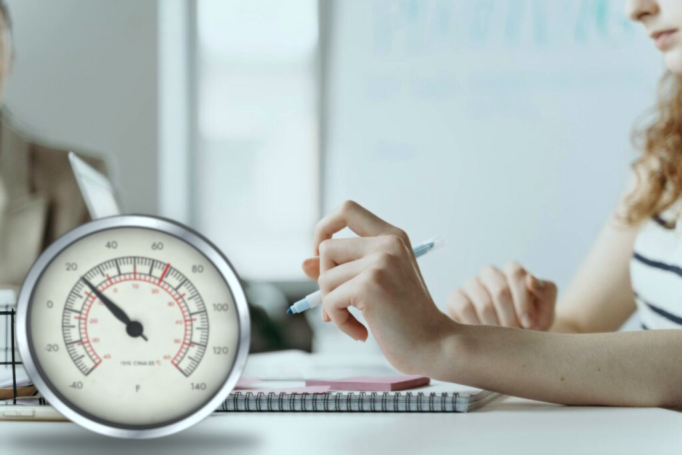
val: 20
